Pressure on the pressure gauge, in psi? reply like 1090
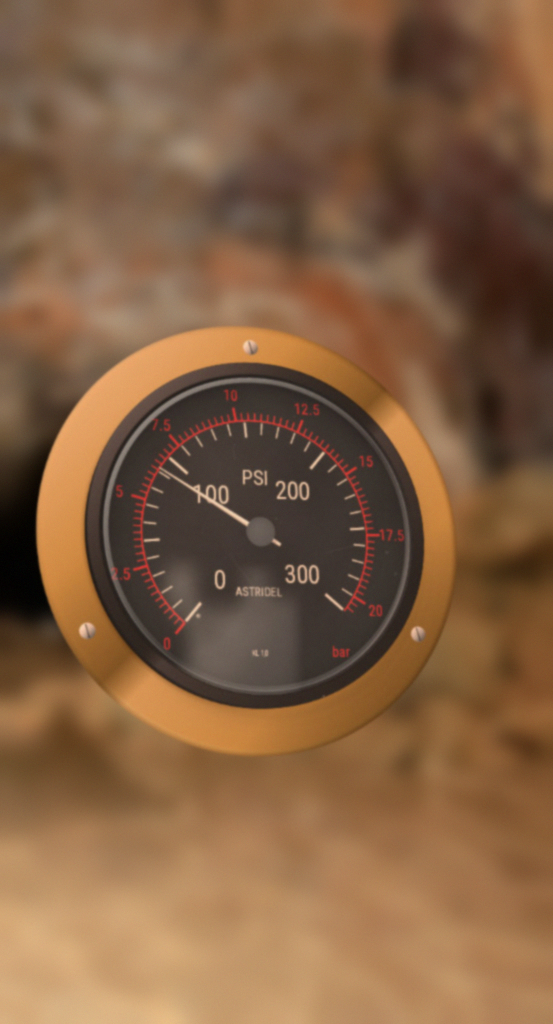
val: 90
